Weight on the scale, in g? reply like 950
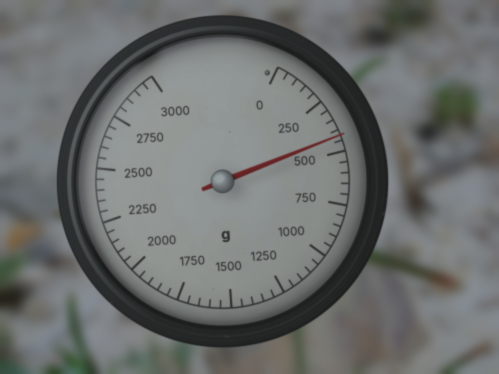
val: 425
